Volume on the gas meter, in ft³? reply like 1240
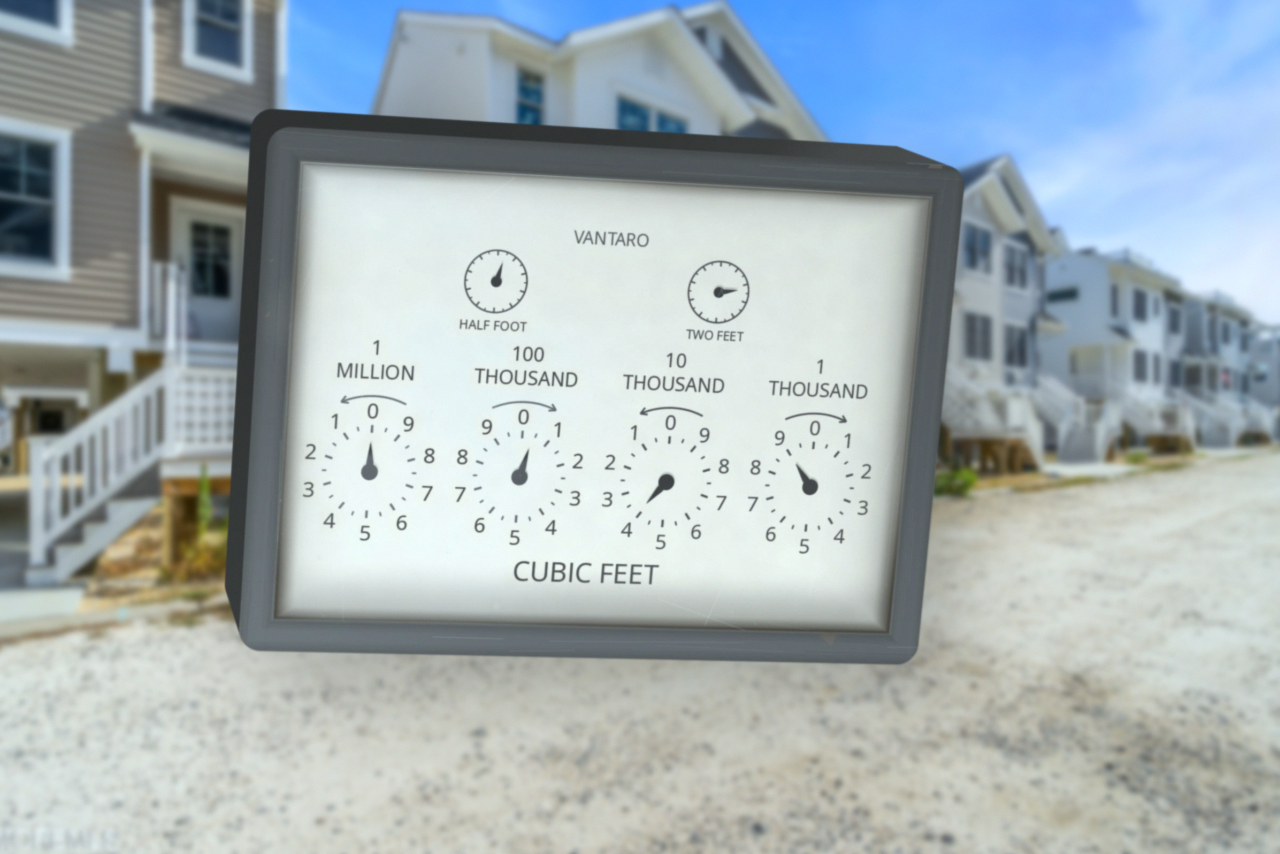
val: 3900
